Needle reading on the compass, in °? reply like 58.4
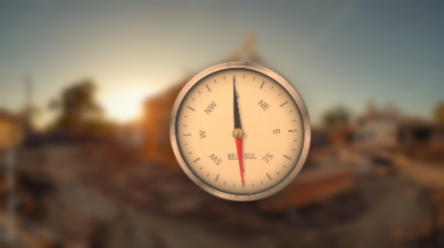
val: 180
